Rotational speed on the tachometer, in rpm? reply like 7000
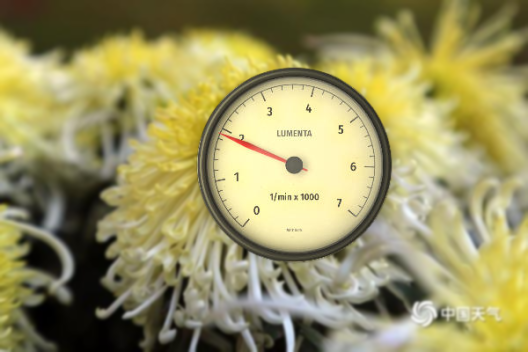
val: 1900
